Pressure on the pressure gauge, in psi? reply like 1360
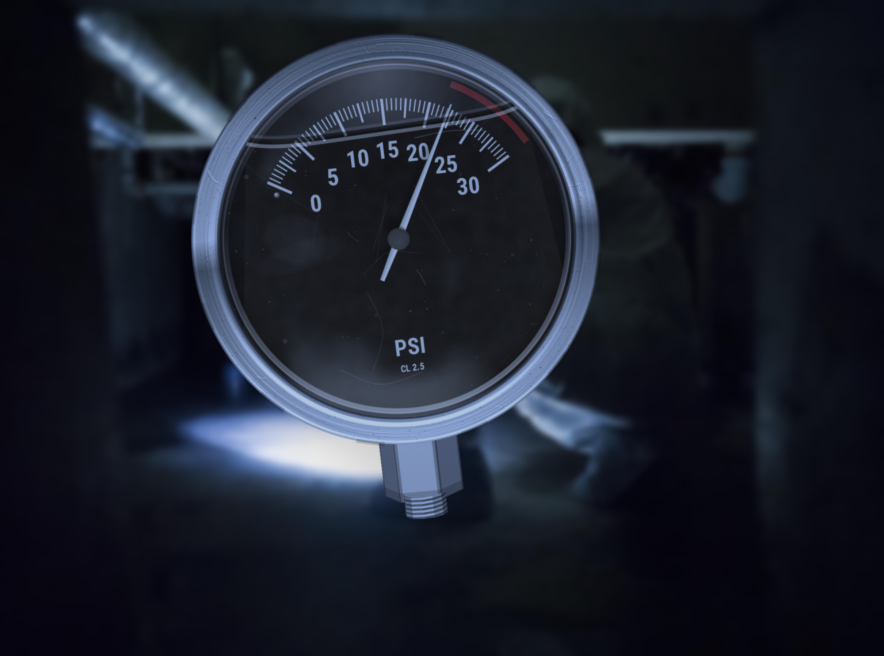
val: 22
